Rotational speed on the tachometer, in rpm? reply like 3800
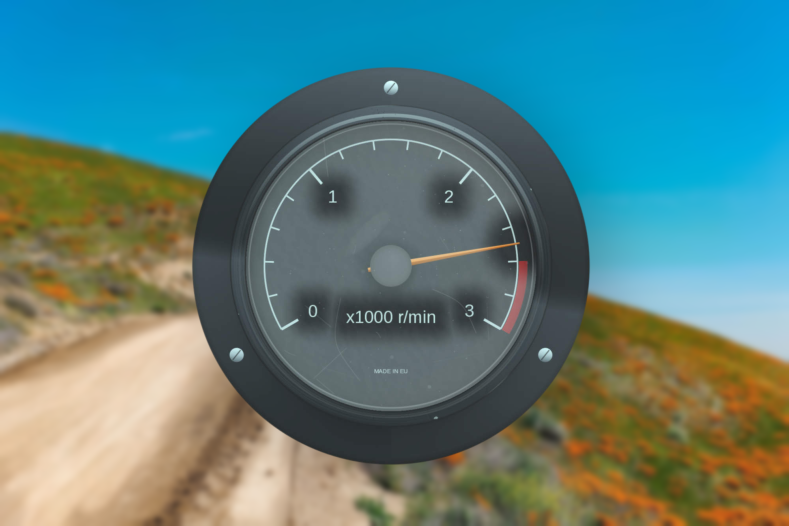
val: 2500
